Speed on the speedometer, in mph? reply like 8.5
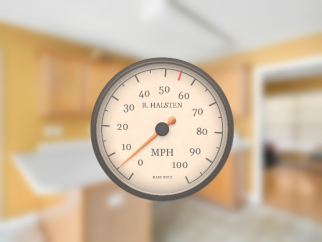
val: 5
